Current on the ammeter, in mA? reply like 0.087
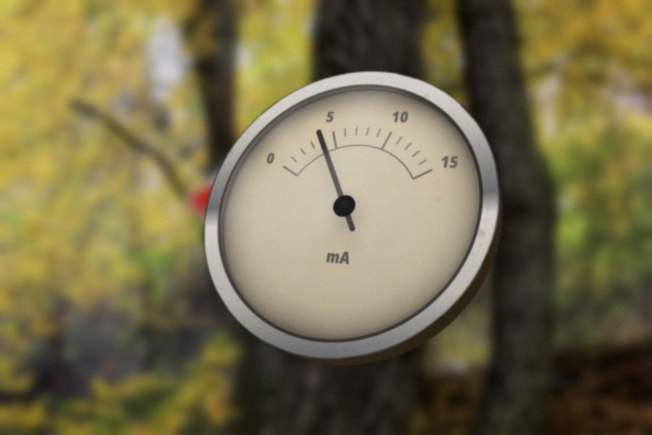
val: 4
